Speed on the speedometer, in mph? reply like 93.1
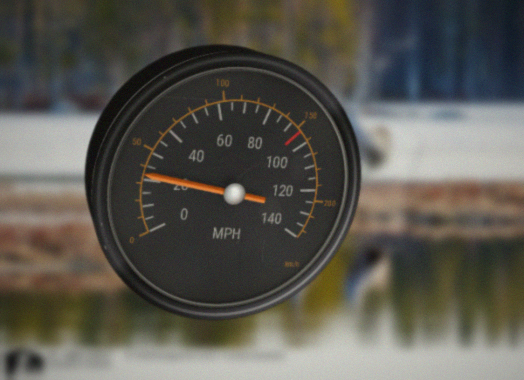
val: 22.5
